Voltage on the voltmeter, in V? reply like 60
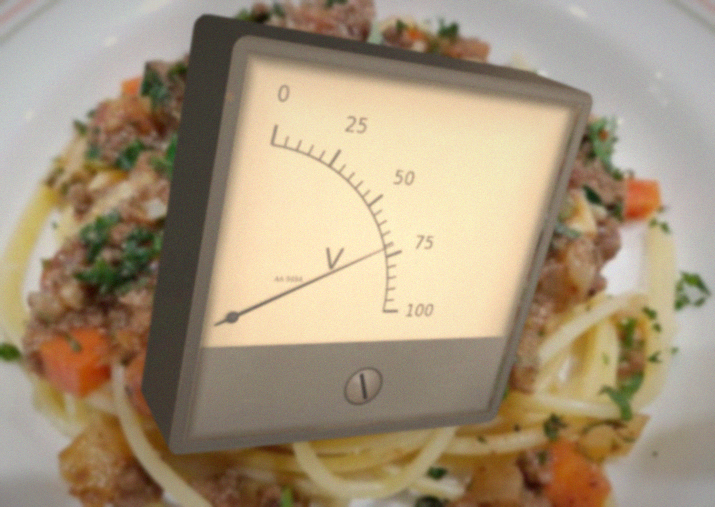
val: 70
